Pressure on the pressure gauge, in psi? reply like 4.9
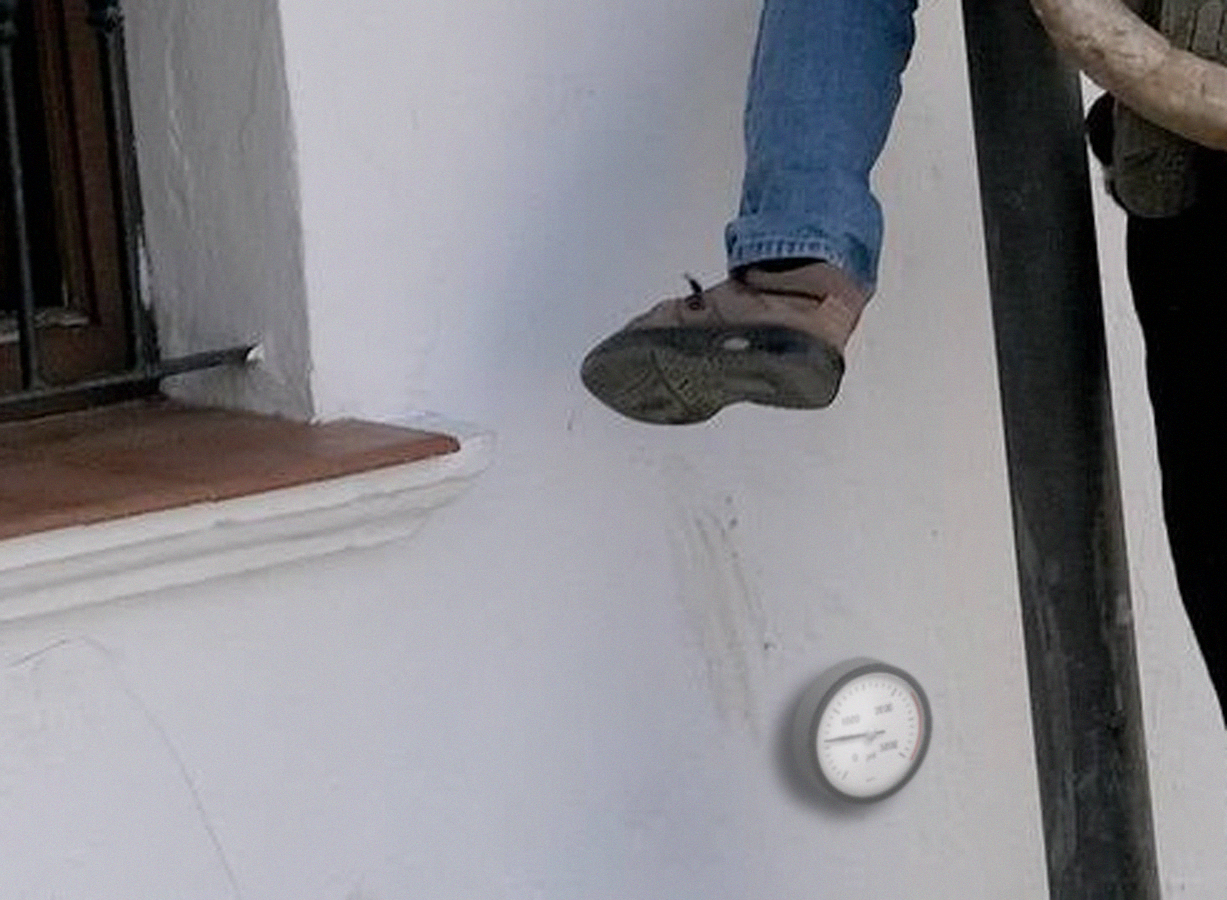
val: 600
